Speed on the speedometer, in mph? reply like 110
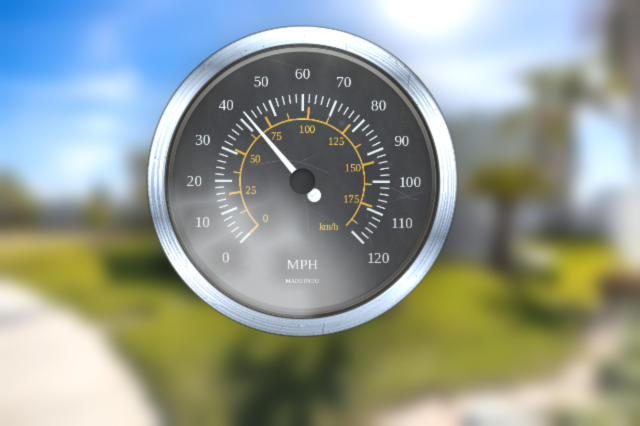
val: 42
